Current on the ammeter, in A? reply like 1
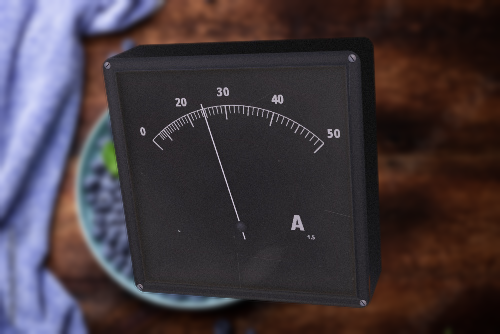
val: 25
